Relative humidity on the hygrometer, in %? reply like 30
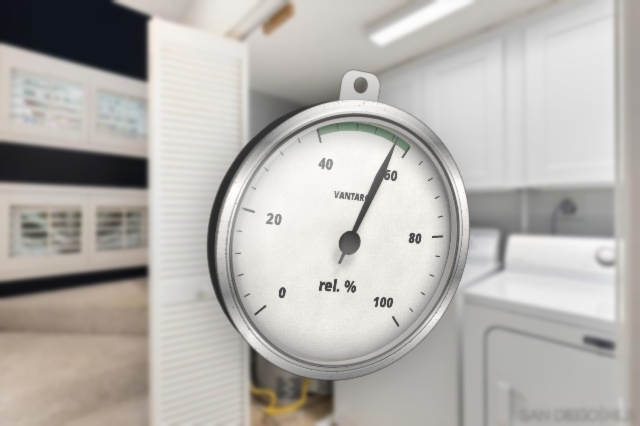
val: 56
